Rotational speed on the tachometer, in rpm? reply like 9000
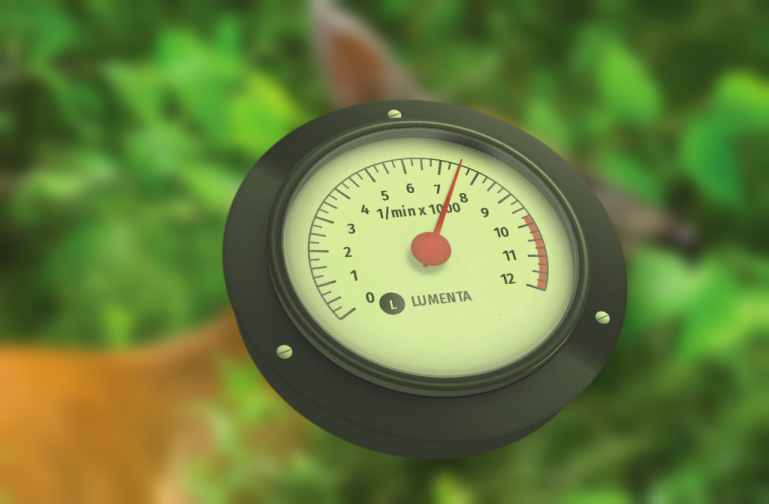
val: 7500
